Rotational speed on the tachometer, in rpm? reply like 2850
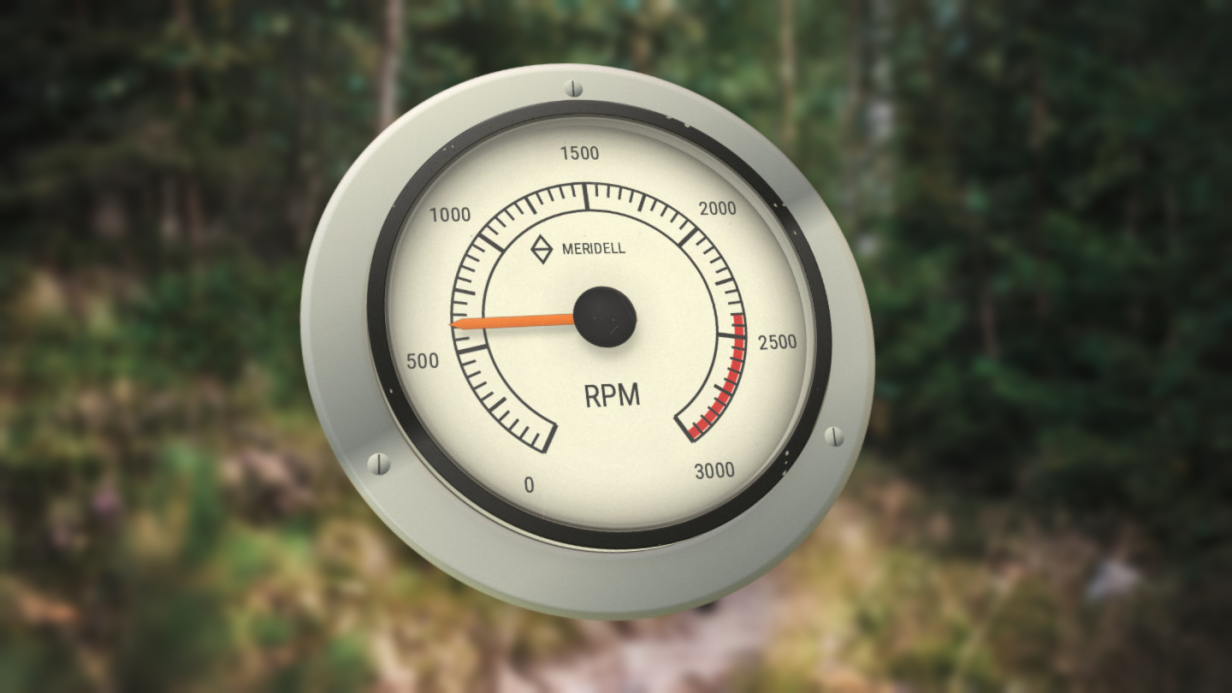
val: 600
